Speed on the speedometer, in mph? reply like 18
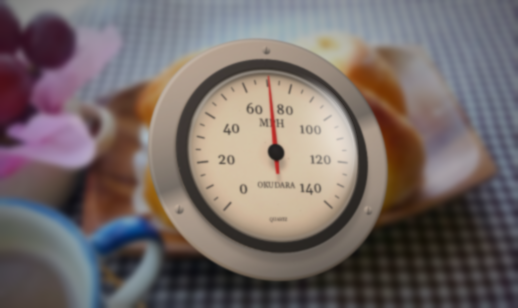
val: 70
